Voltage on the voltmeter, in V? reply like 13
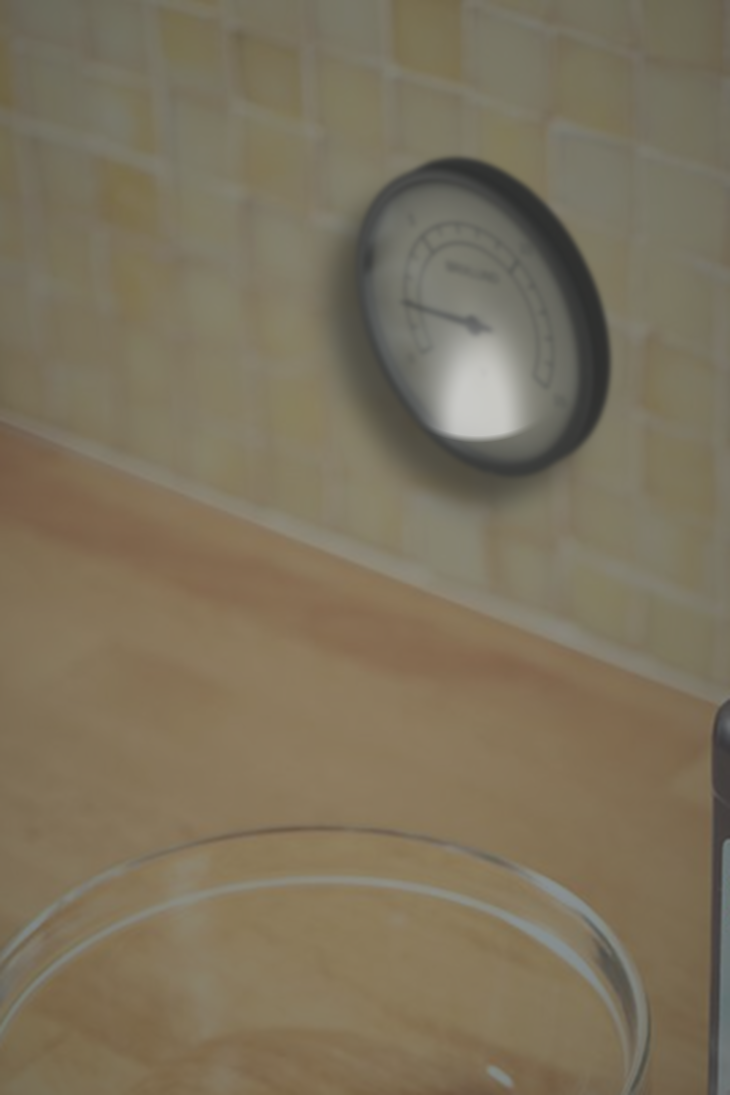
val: 2
